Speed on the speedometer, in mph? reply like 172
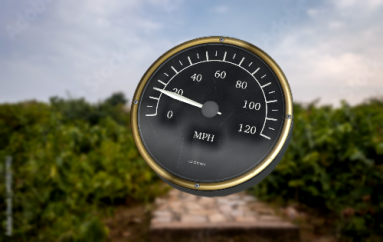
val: 15
